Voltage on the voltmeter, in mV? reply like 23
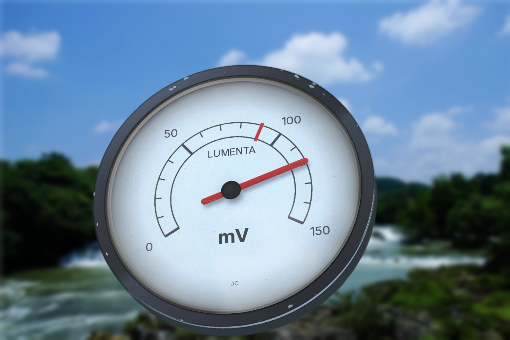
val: 120
